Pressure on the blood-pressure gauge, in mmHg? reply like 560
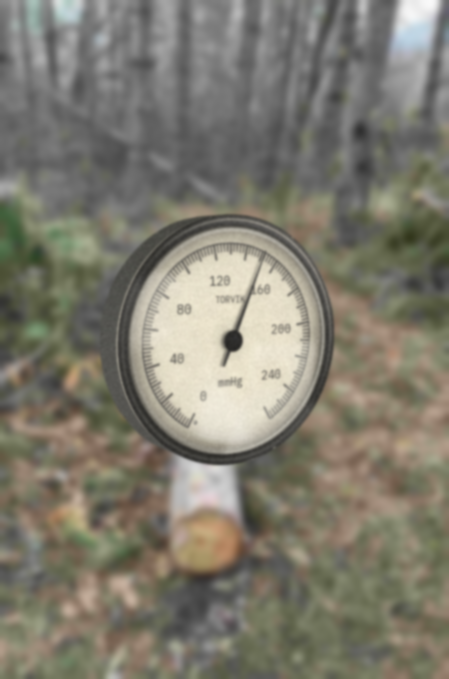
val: 150
